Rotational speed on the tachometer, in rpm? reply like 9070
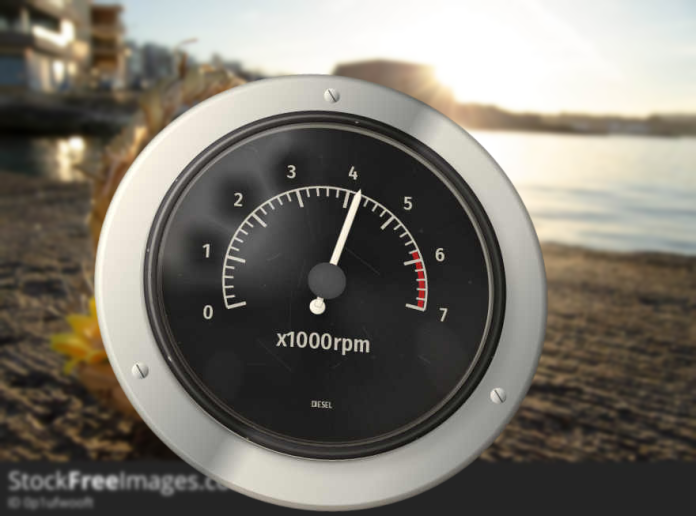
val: 4200
